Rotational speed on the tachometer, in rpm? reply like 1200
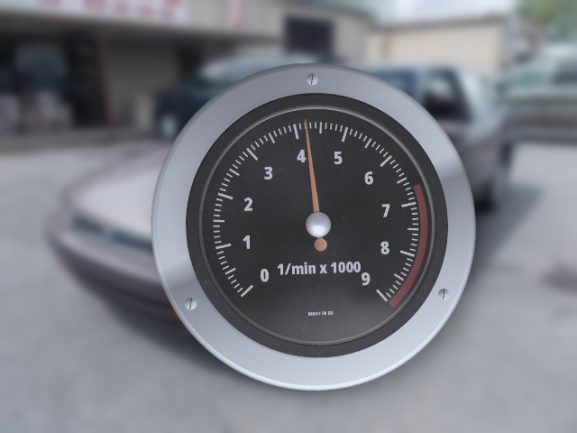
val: 4200
